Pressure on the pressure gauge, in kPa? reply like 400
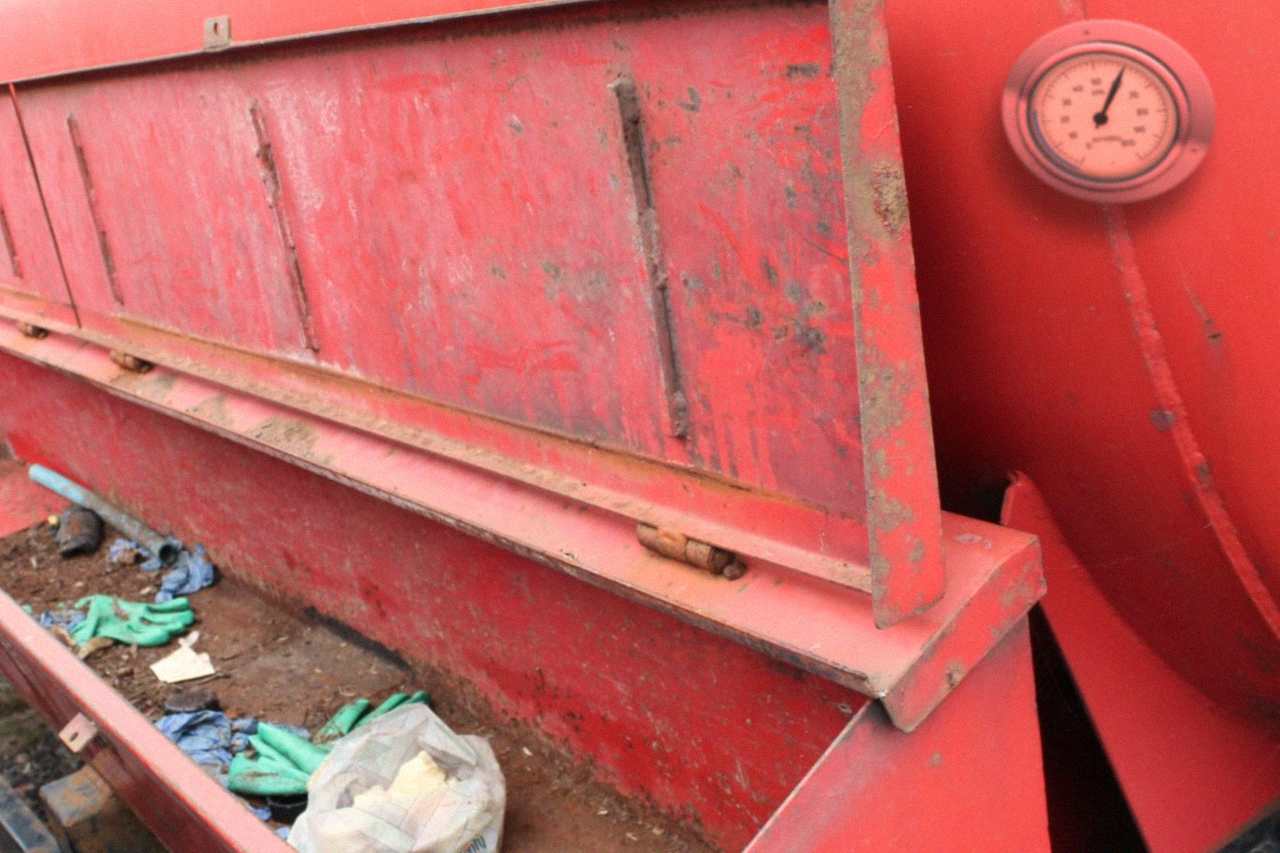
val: 60
